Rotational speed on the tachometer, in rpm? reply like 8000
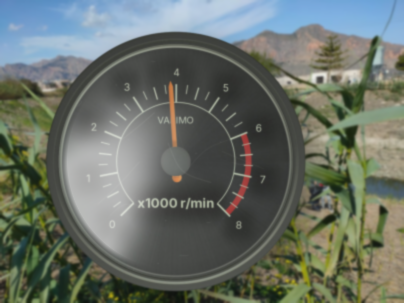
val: 3875
